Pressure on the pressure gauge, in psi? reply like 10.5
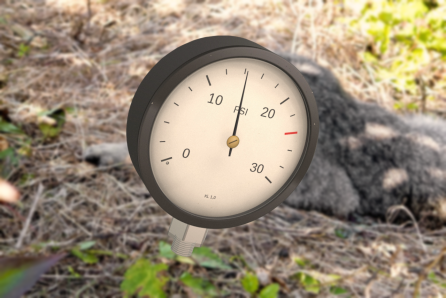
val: 14
